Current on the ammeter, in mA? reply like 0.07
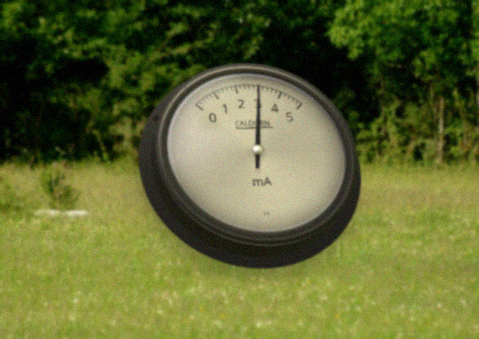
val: 3
